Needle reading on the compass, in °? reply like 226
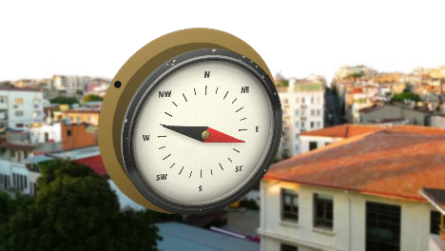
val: 105
